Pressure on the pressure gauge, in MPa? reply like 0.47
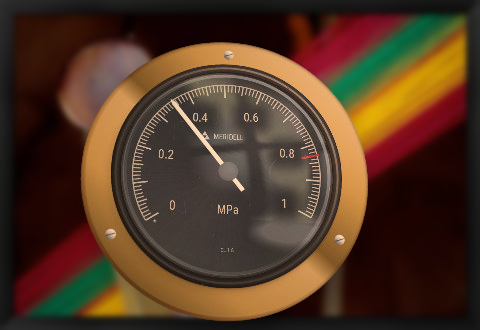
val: 0.35
